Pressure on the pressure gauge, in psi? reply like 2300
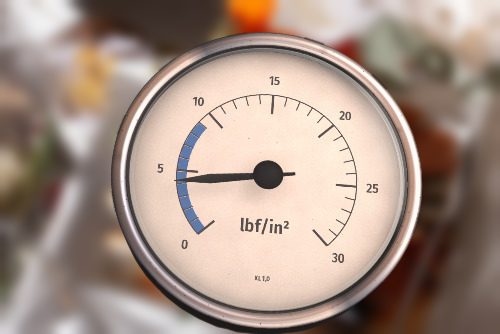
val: 4
